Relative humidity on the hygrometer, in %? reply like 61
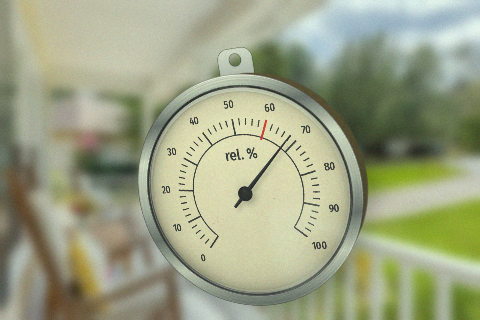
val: 68
